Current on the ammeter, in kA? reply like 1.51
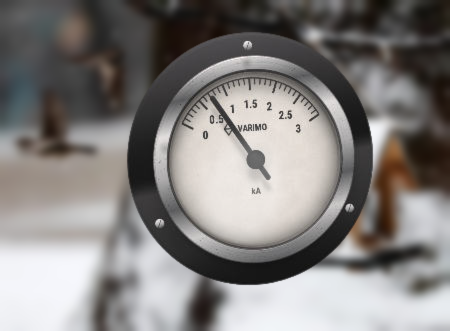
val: 0.7
